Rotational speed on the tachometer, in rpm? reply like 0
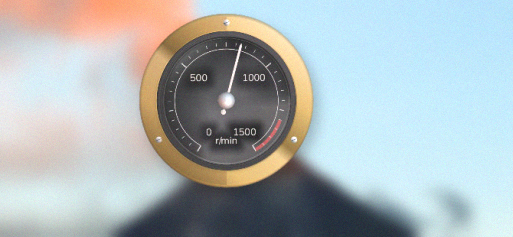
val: 825
